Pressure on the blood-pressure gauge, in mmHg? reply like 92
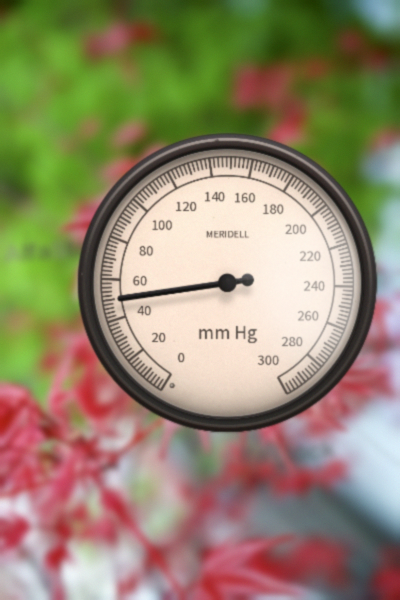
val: 50
